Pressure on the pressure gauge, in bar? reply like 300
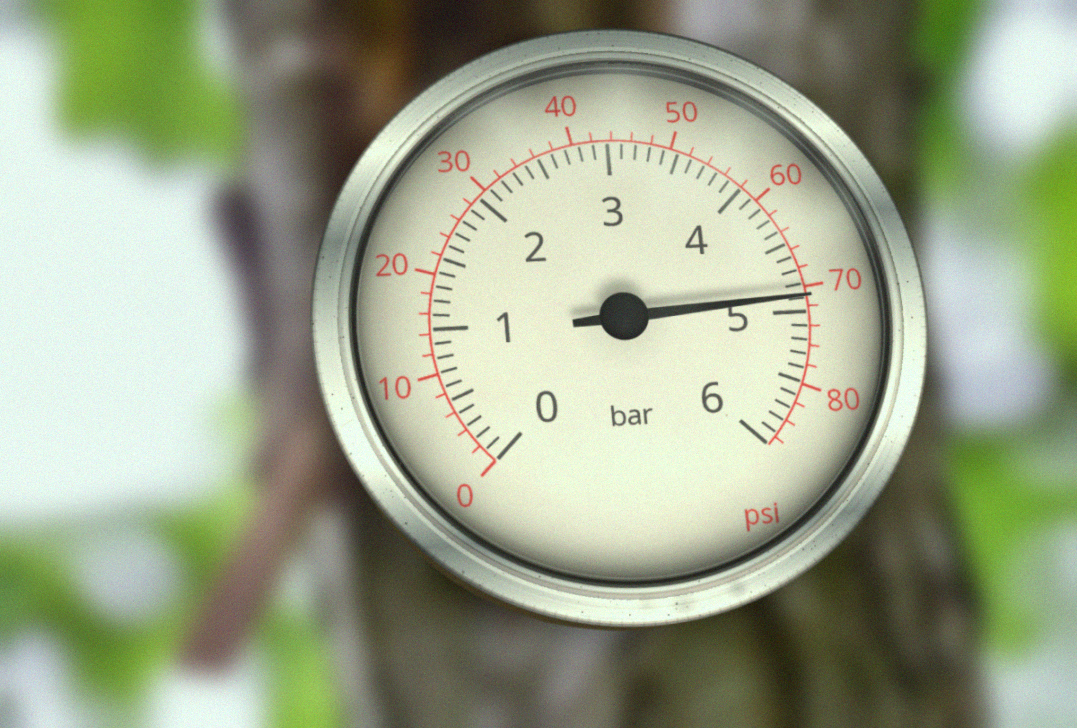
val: 4.9
